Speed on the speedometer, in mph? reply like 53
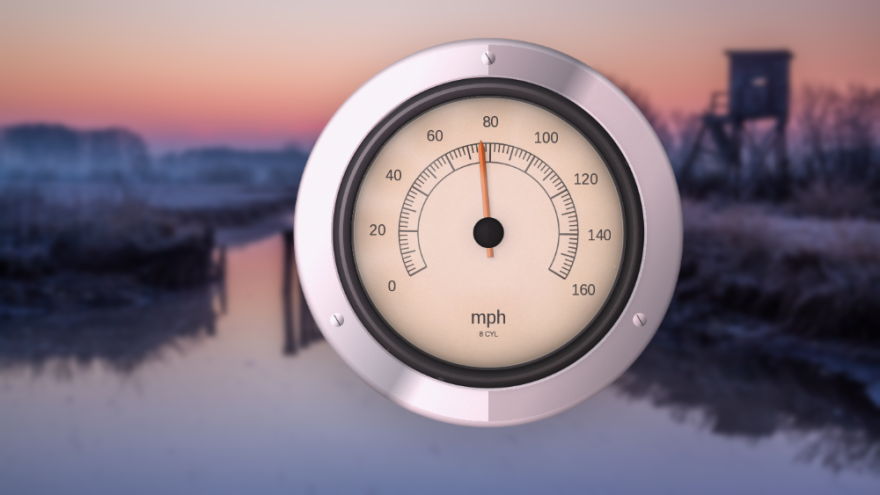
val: 76
